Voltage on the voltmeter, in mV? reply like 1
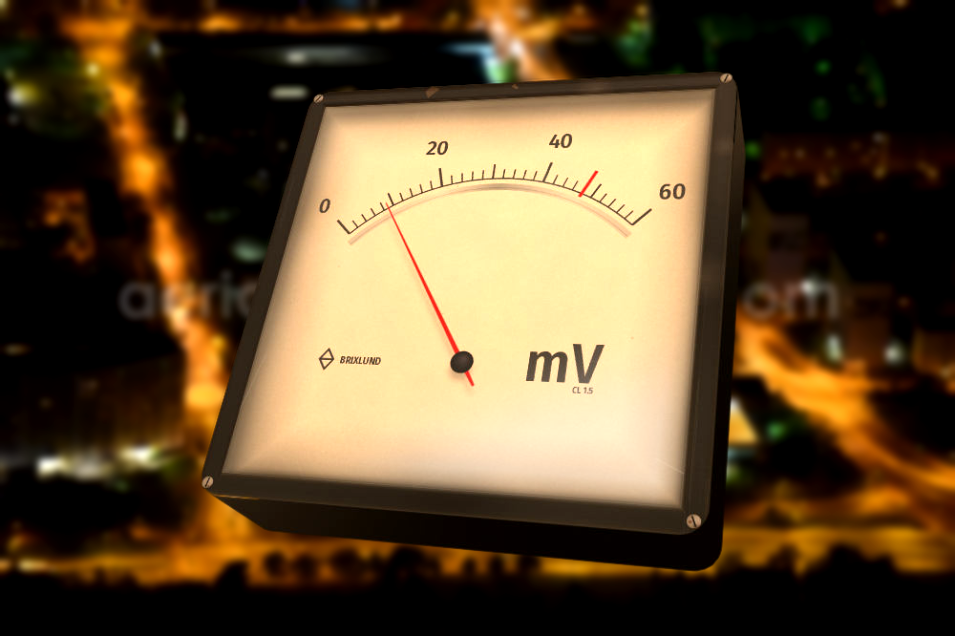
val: 9
